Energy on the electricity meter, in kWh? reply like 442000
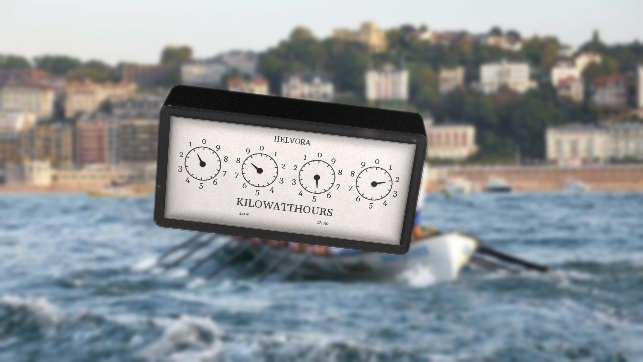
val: 852
